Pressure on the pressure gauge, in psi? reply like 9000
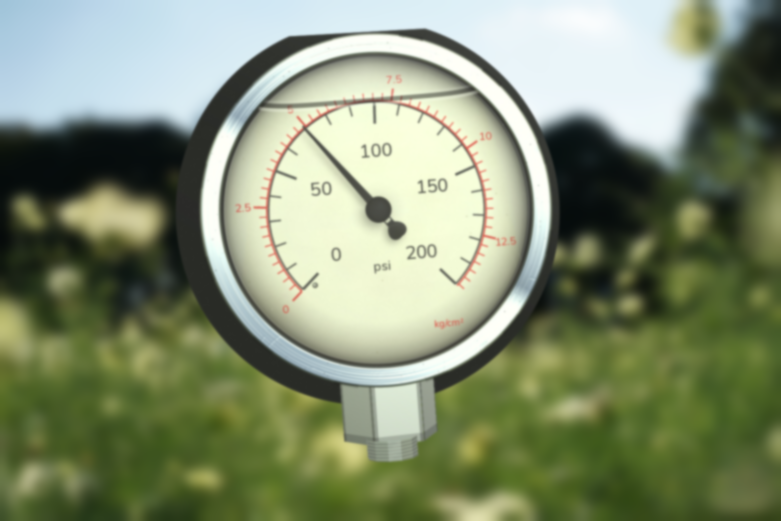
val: 70
